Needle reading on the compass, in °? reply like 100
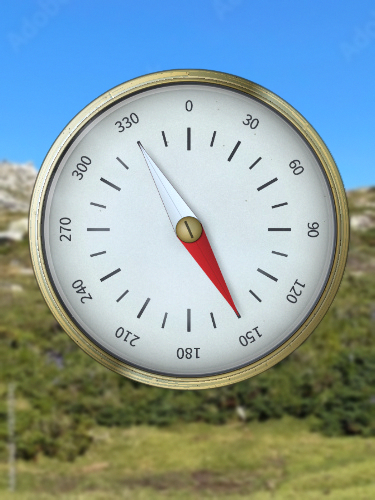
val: 150
